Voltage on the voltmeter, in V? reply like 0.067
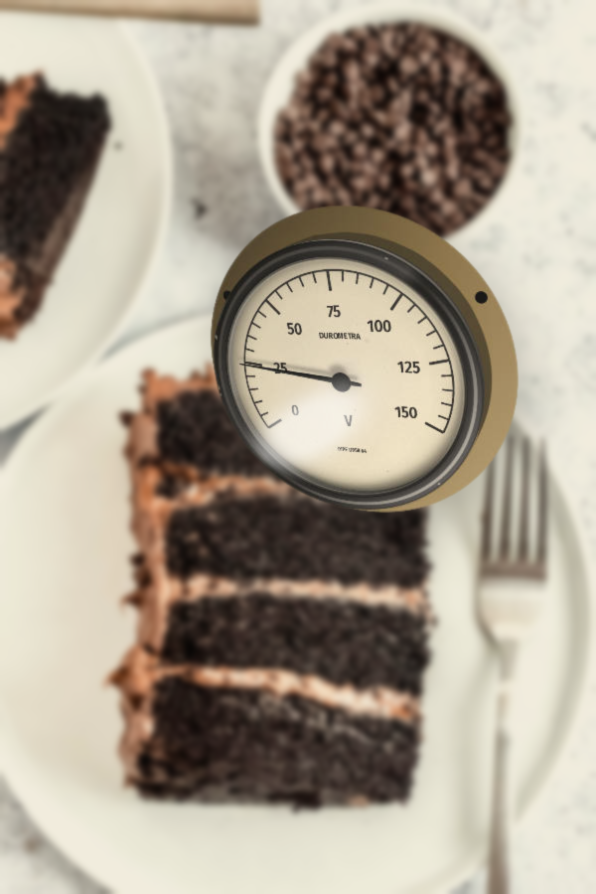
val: 25
